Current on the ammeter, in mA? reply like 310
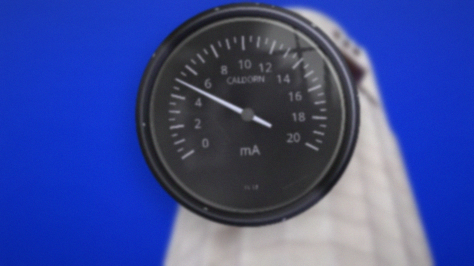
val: 5
